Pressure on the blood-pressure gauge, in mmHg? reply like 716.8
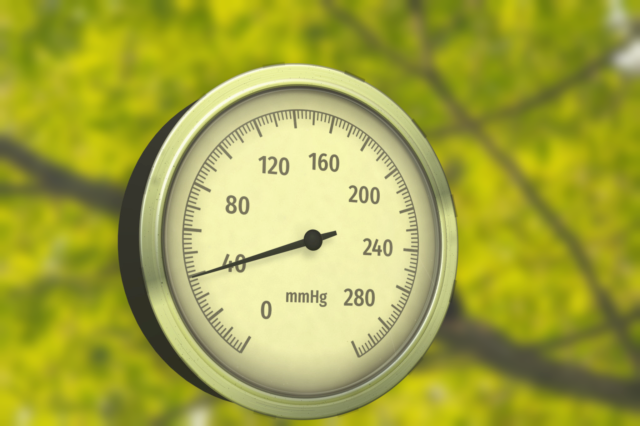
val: 40
